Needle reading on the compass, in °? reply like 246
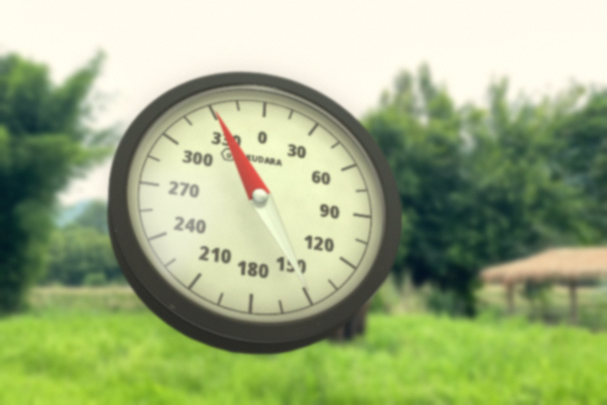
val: 330
